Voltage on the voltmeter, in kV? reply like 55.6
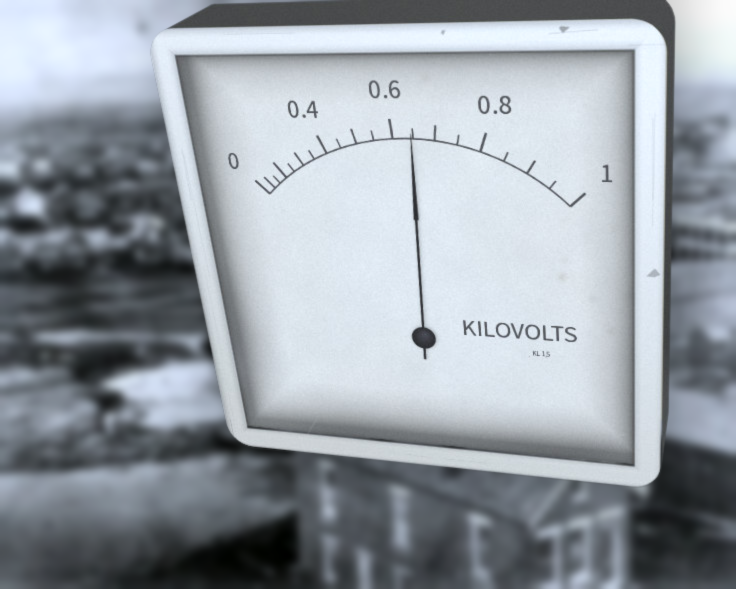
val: 0.65
